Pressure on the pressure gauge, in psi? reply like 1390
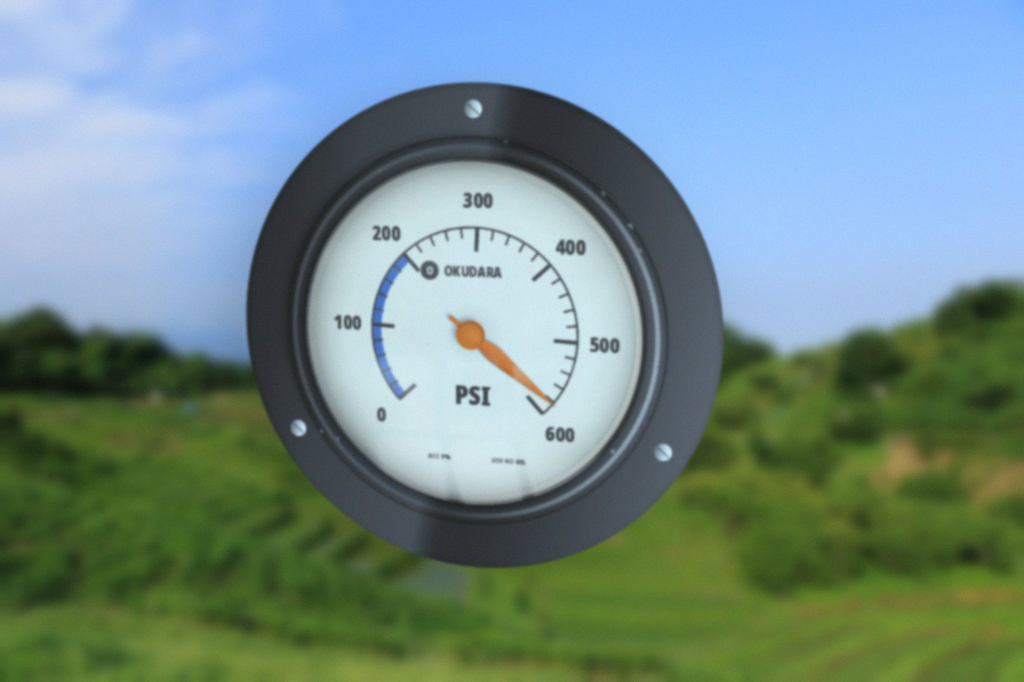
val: 580
